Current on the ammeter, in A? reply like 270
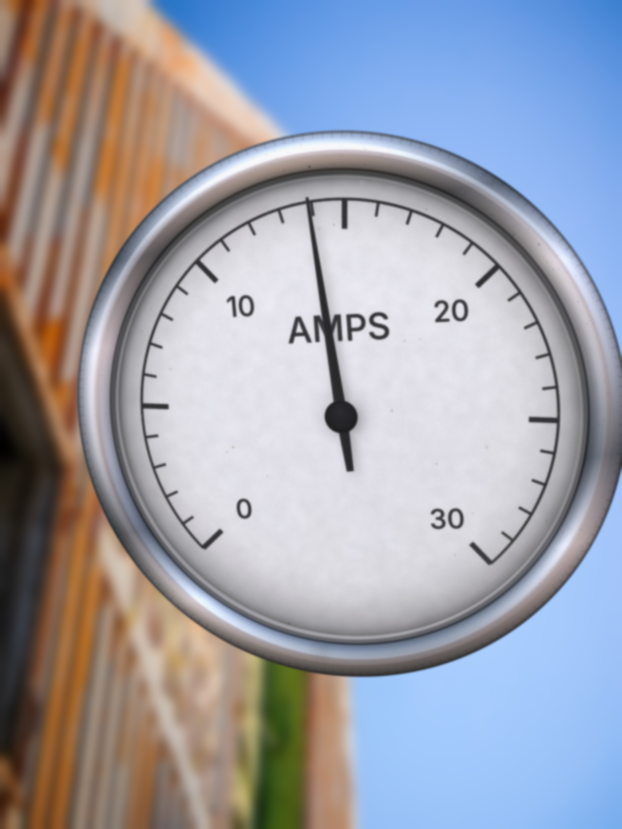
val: 14
